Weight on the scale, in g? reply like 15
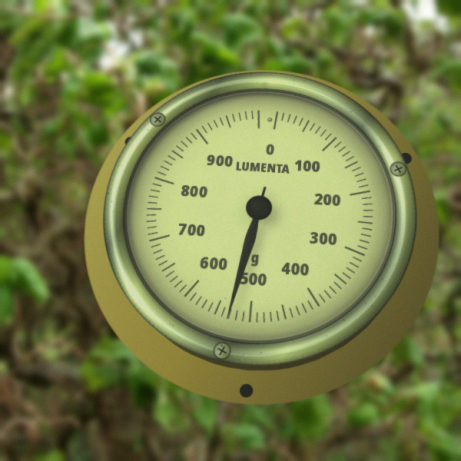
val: 530
